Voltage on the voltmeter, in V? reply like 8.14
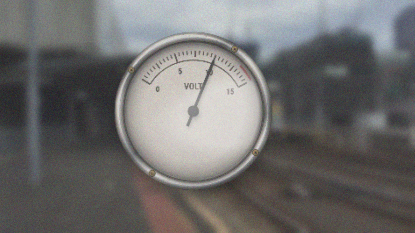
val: 10
